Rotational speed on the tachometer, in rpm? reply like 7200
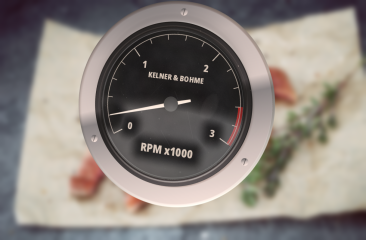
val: 200
